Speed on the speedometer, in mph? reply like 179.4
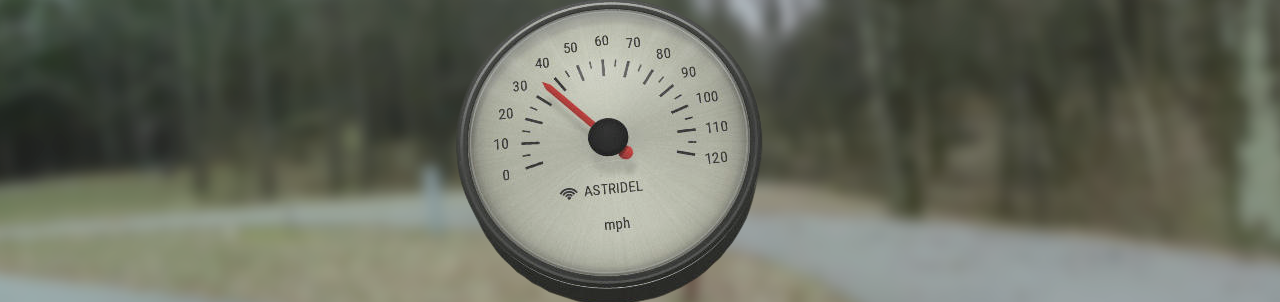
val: 35
